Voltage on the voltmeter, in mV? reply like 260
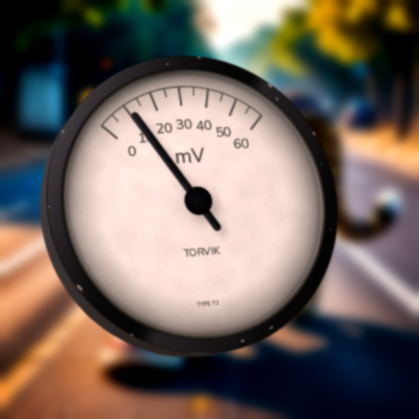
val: 10
